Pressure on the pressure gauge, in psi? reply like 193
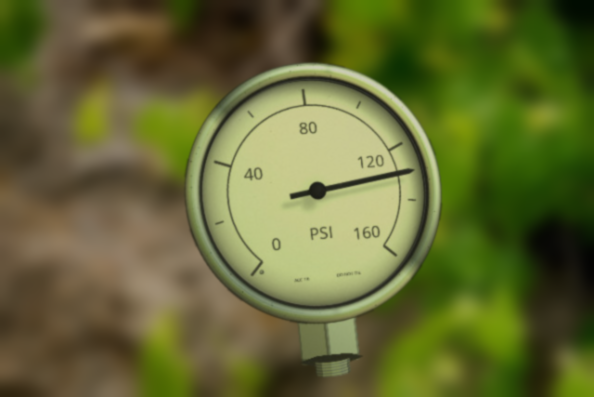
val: 130
